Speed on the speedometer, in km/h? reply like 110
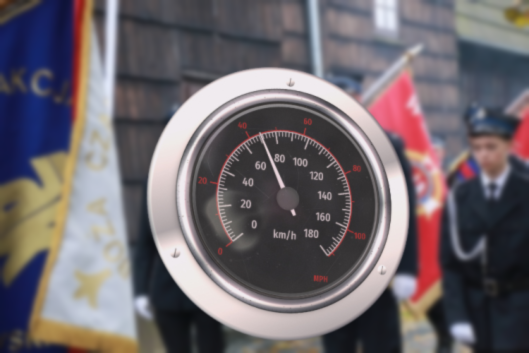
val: 70
